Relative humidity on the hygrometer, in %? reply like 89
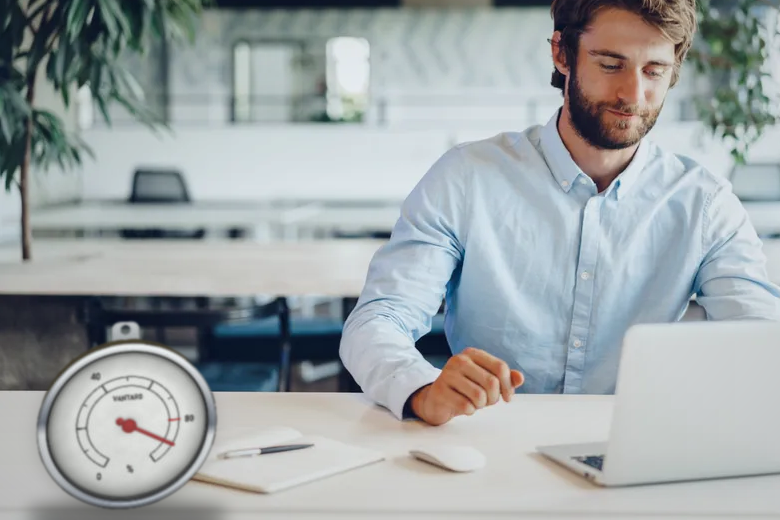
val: 90
